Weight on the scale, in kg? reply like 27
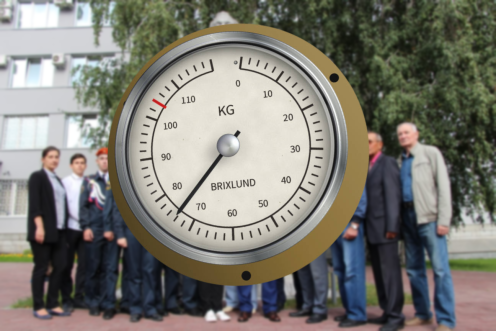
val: 74
